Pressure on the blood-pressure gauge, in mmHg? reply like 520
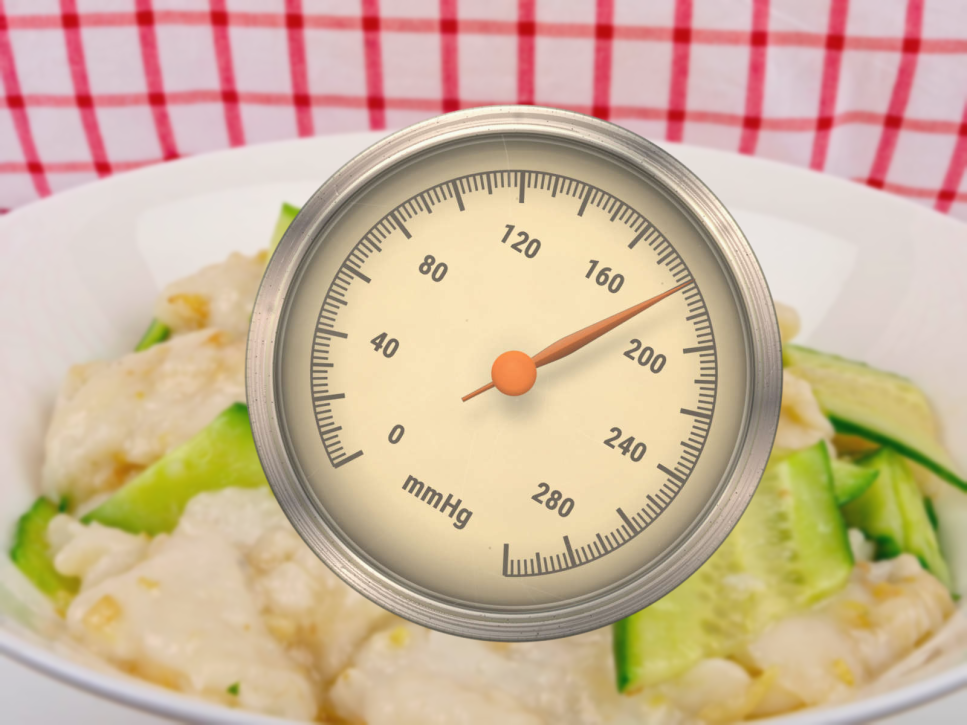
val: 180
